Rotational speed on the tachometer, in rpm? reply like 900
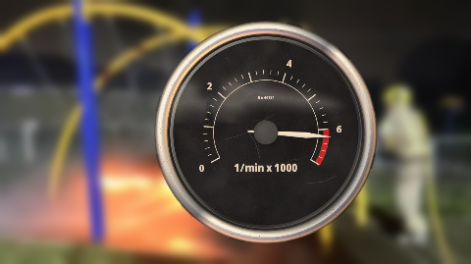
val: 6200
